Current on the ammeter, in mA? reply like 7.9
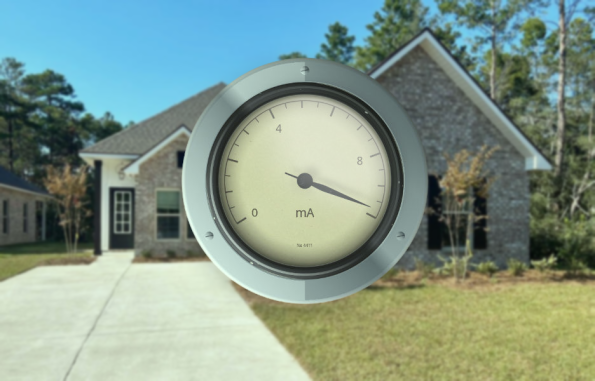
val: 9.75
